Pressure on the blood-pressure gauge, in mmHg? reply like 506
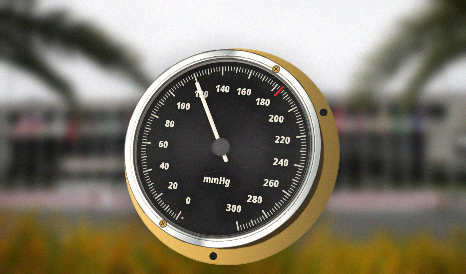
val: 120
